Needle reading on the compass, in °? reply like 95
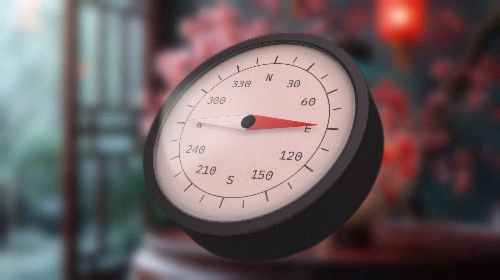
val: 90
